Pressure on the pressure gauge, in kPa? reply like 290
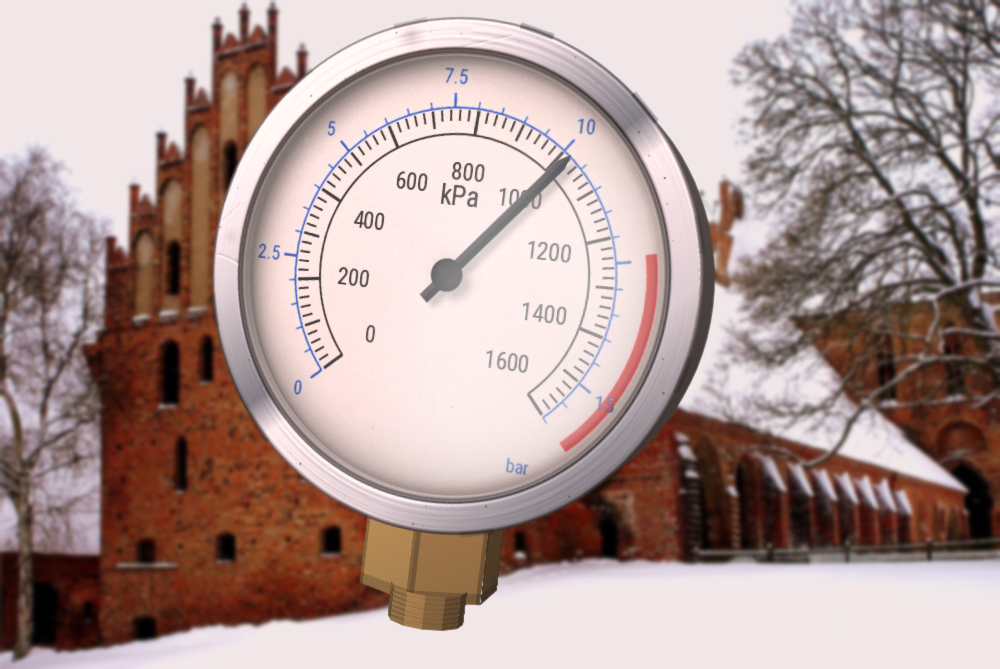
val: 1020
